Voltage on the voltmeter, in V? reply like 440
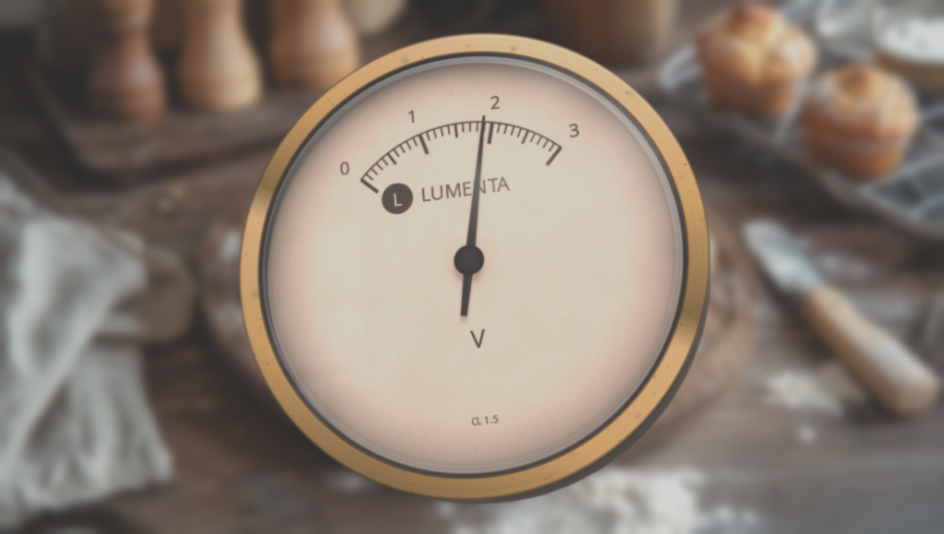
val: 1.9
